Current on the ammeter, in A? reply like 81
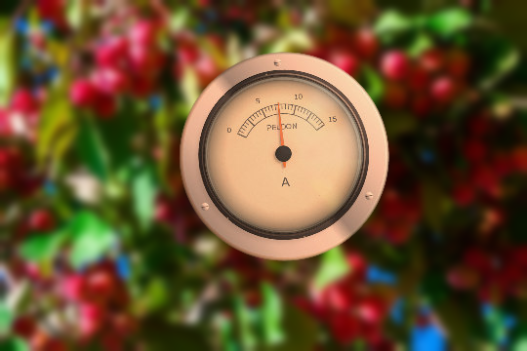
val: 7.5
